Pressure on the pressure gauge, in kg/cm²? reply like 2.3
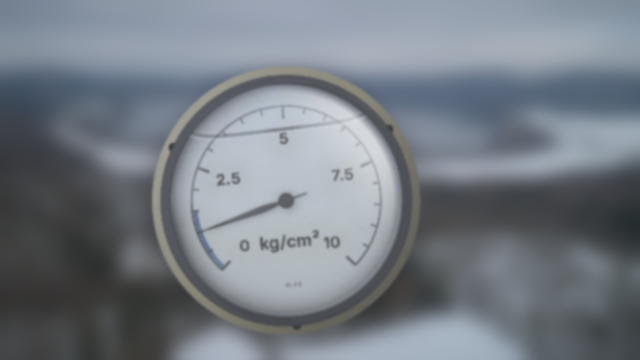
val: 1
